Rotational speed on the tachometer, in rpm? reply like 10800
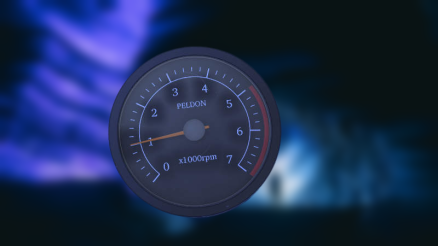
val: 1000
